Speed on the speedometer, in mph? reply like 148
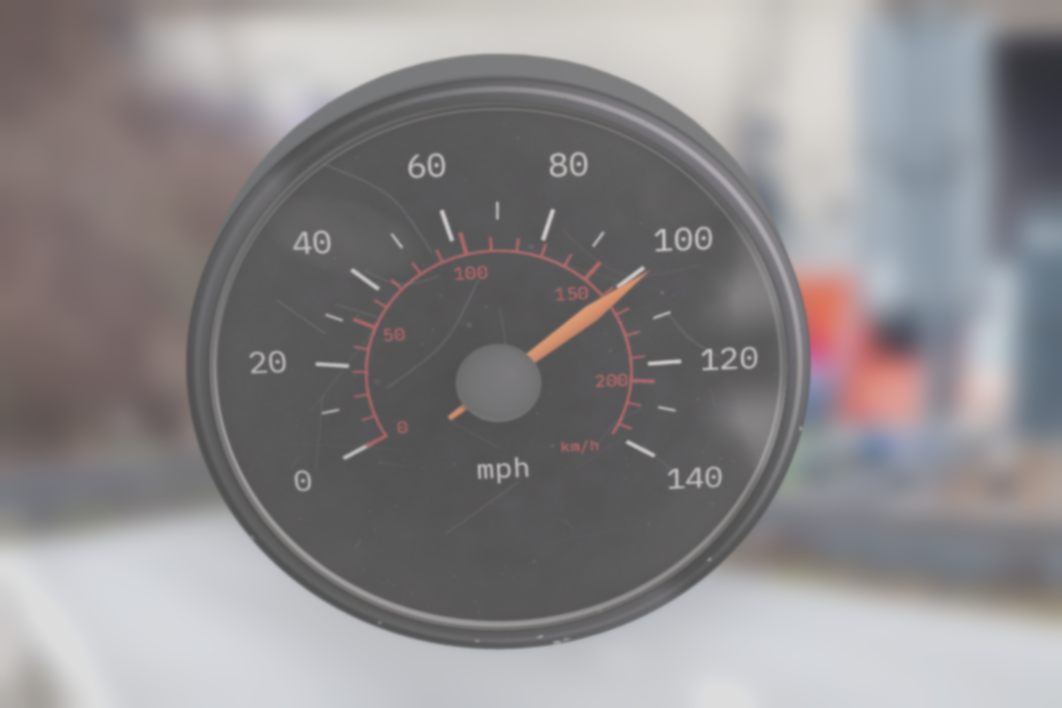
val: 100
